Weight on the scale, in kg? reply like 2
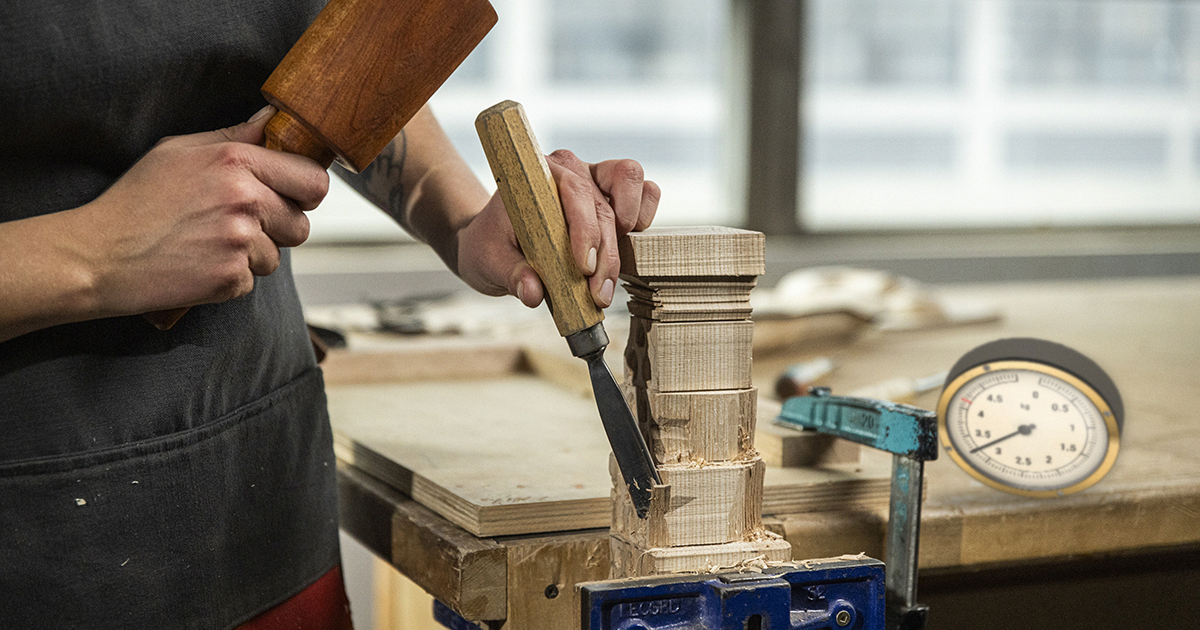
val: 3.25
